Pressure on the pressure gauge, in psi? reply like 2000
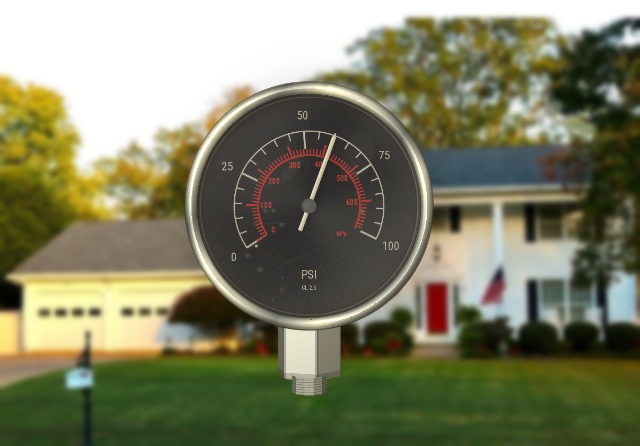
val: 60
